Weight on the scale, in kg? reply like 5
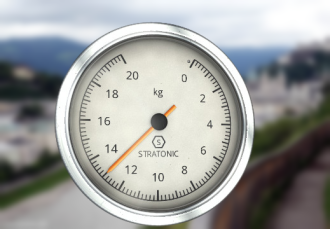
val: 13
